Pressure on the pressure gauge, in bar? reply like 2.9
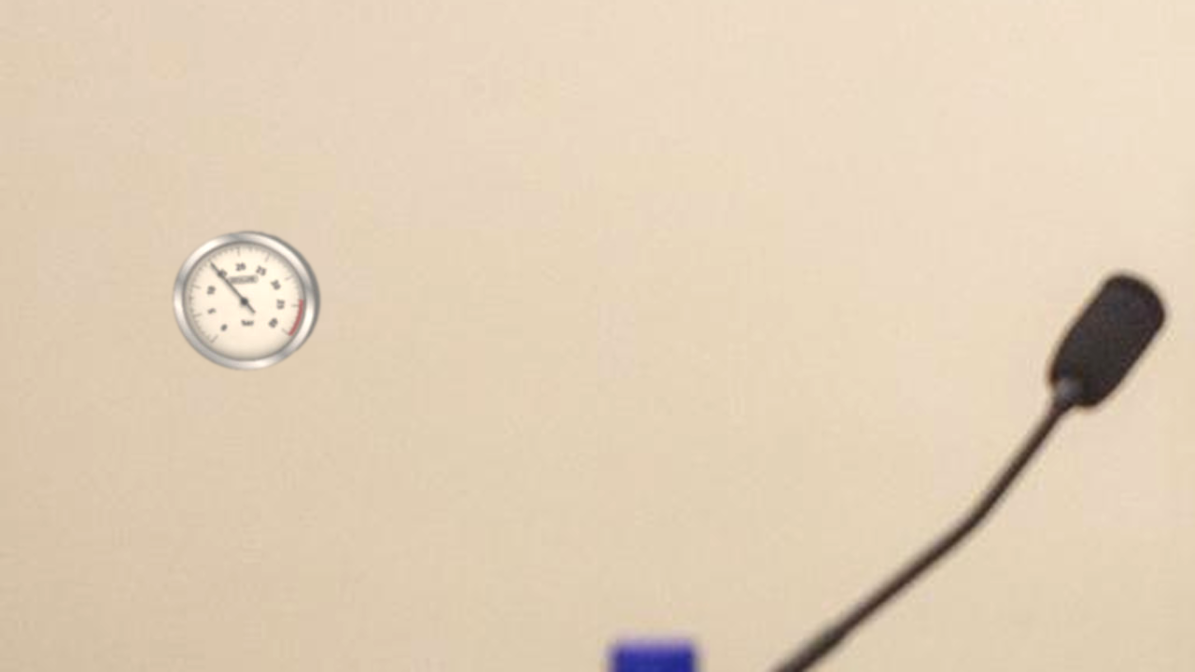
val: 15
